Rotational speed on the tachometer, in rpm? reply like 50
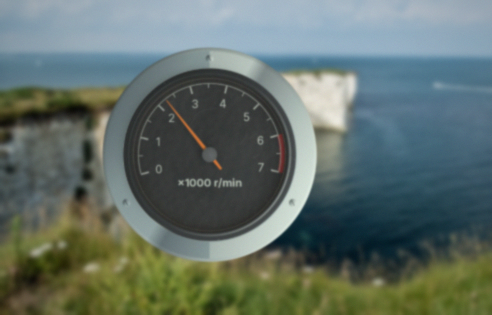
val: 2250
